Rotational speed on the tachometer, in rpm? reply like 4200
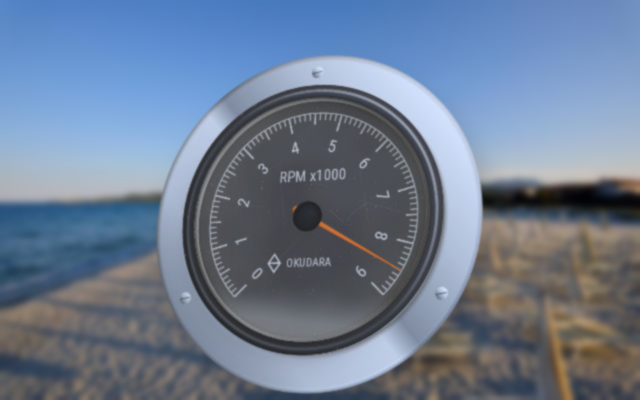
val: 8500
